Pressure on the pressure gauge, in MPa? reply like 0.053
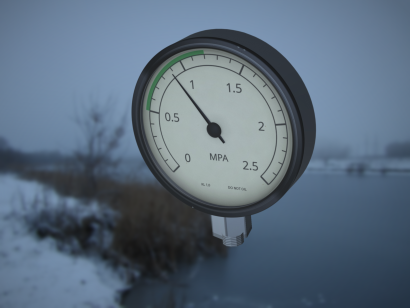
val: 0.9
